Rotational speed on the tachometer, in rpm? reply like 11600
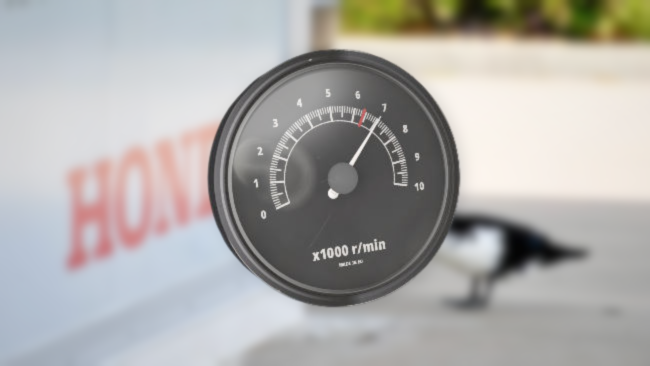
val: 7000
